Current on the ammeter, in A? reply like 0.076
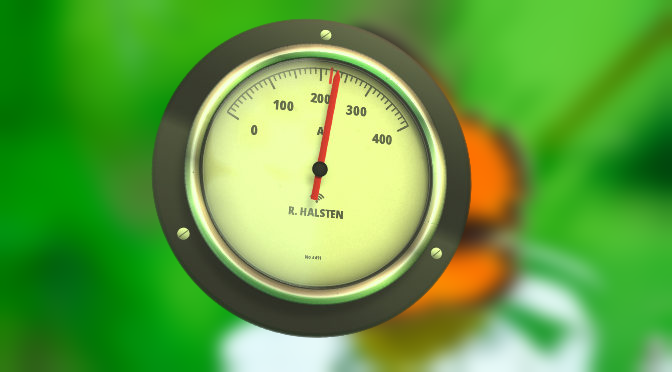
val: 230
